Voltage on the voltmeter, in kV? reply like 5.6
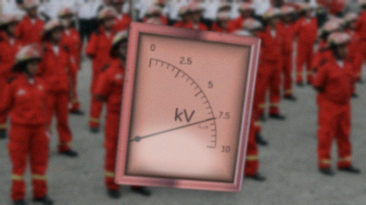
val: 7.5
